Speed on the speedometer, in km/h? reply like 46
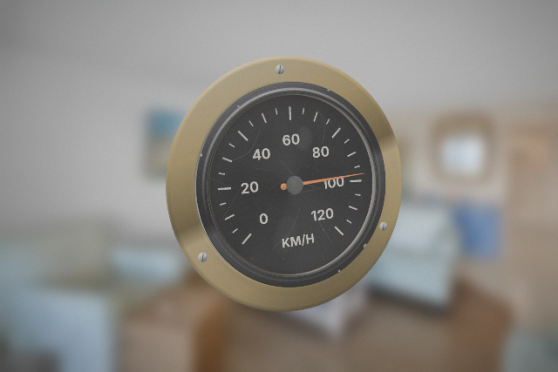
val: 97.5
